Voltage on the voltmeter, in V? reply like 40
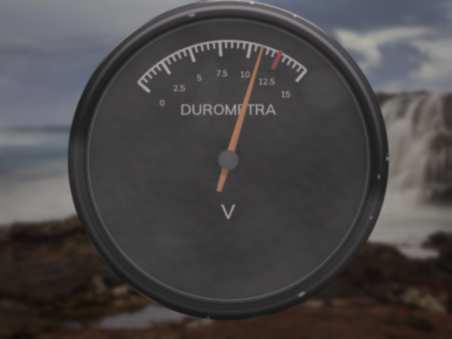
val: 11
